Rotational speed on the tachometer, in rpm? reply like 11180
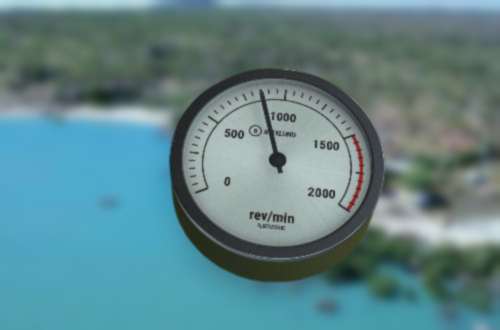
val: 850
